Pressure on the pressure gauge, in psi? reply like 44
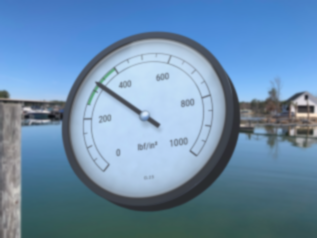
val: 325
